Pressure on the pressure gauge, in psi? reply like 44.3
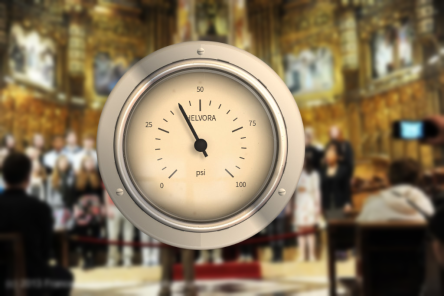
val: 40
